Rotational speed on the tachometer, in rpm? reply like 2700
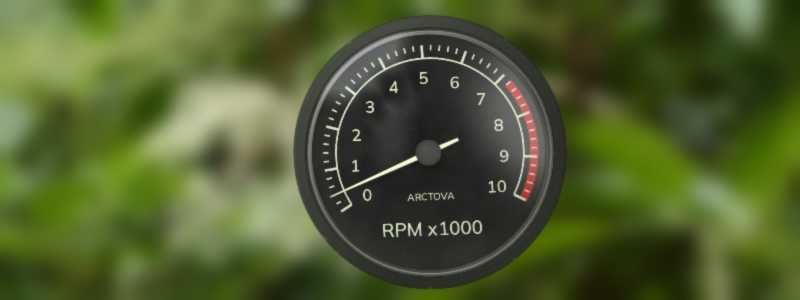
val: 400
